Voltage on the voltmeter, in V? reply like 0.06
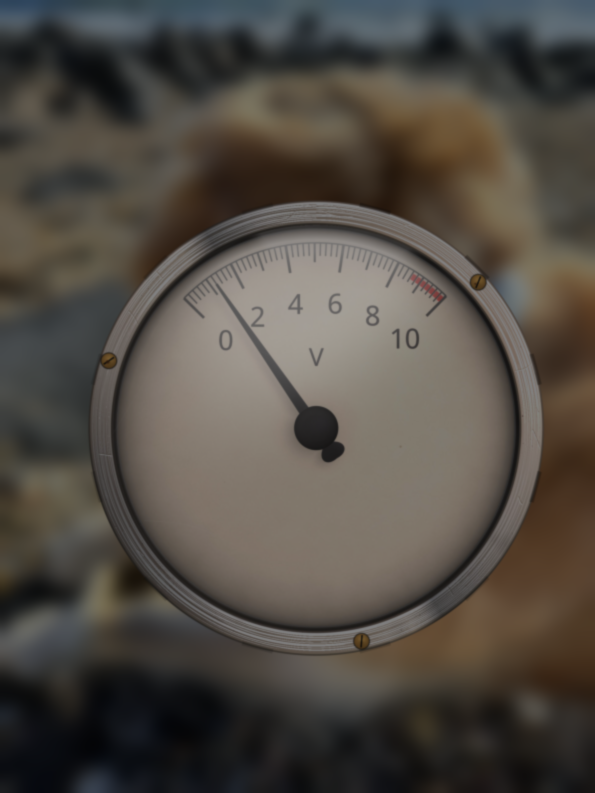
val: 1.2
